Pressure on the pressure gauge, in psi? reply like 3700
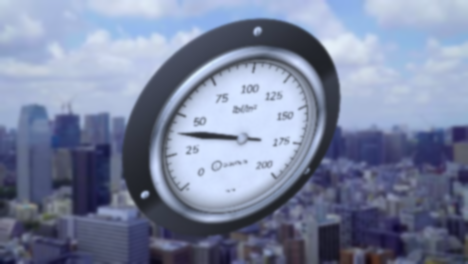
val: 40
